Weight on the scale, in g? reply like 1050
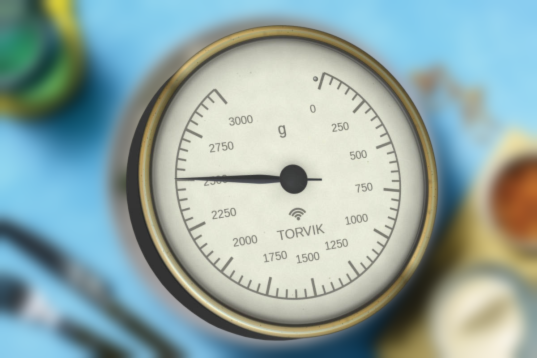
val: 2500
